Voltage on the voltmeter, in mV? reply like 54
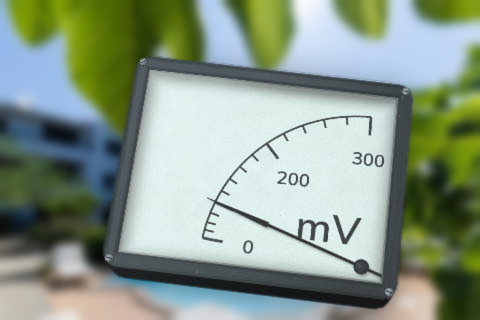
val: 100
